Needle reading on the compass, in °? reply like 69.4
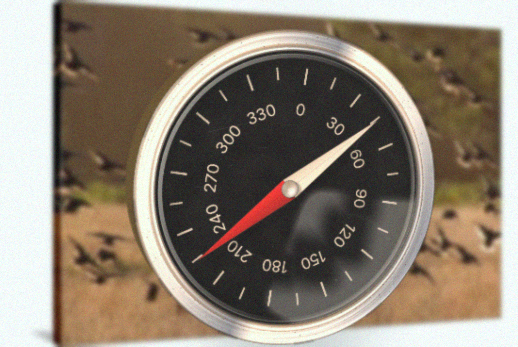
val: 225
